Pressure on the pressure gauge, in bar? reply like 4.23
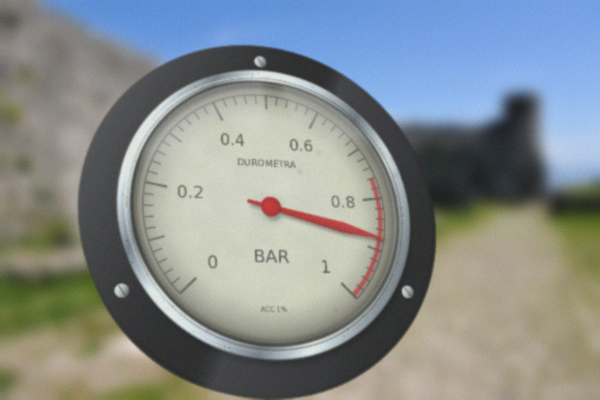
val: 0.88
